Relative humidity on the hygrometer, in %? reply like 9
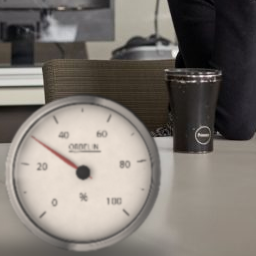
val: 30
